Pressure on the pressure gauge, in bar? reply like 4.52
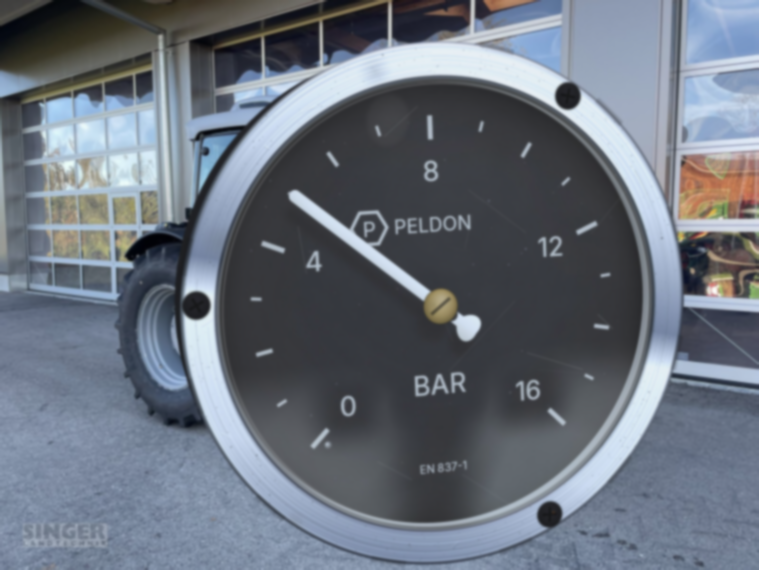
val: 5
